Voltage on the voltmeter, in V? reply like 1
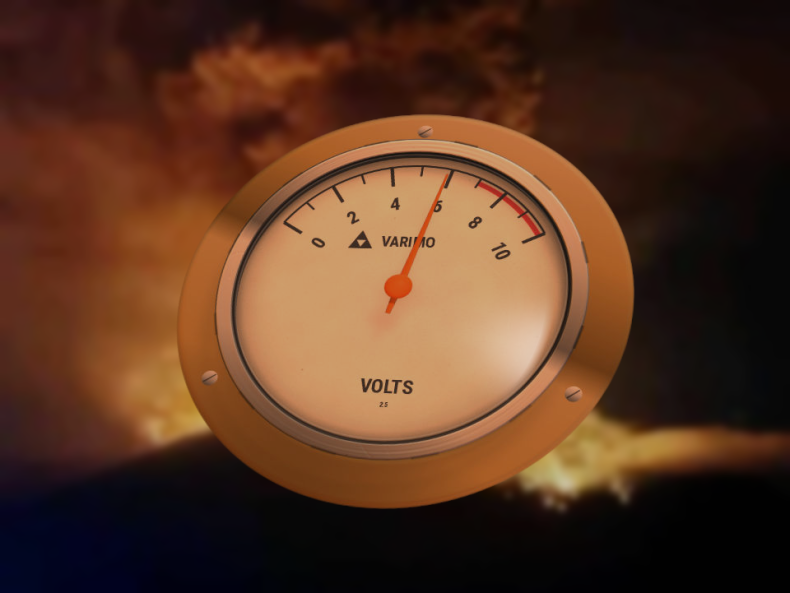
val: 6
